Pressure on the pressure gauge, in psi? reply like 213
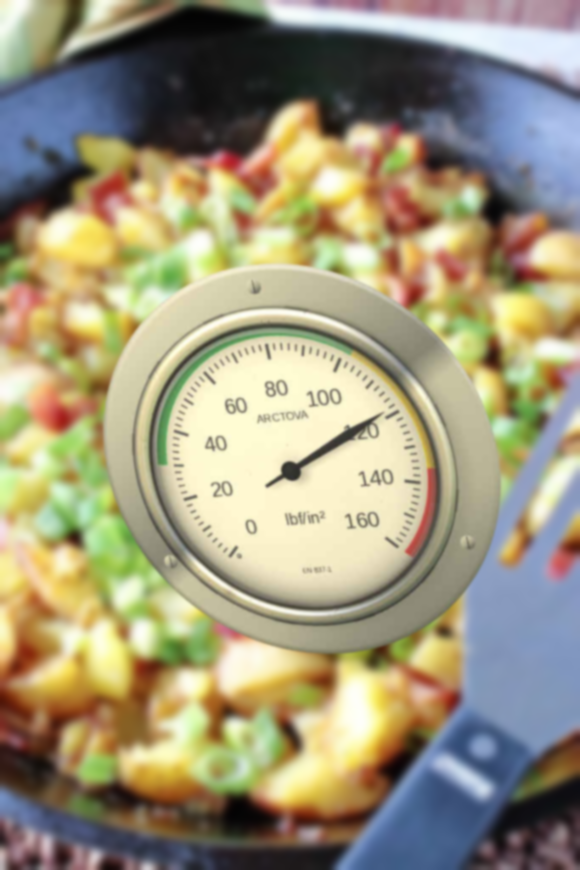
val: 118
